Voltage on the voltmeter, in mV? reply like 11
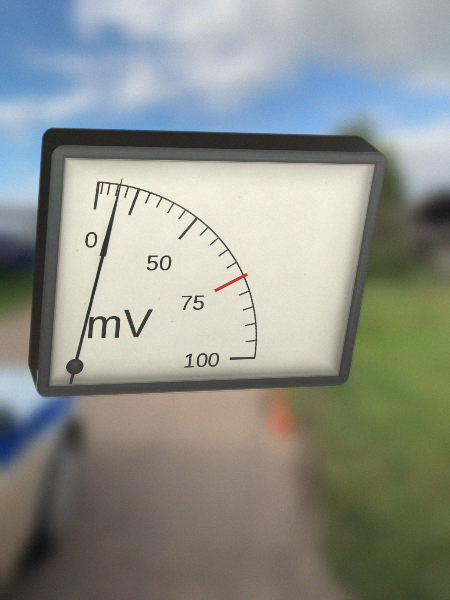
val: 15
